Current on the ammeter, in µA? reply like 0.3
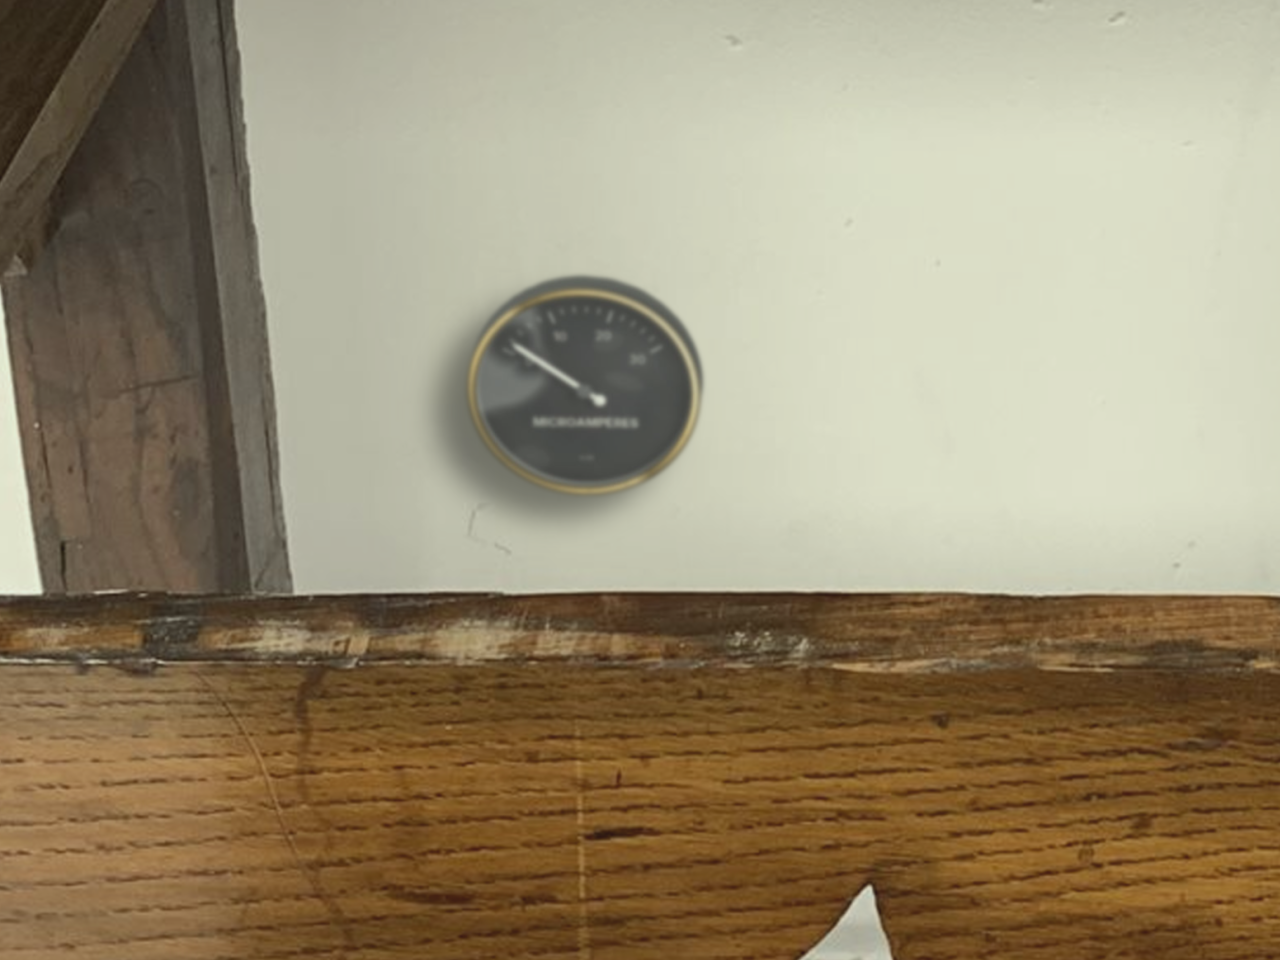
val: 2
